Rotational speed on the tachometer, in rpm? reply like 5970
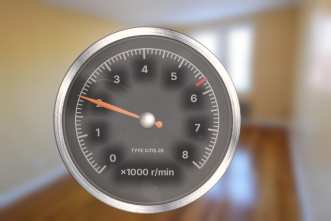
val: 2000
